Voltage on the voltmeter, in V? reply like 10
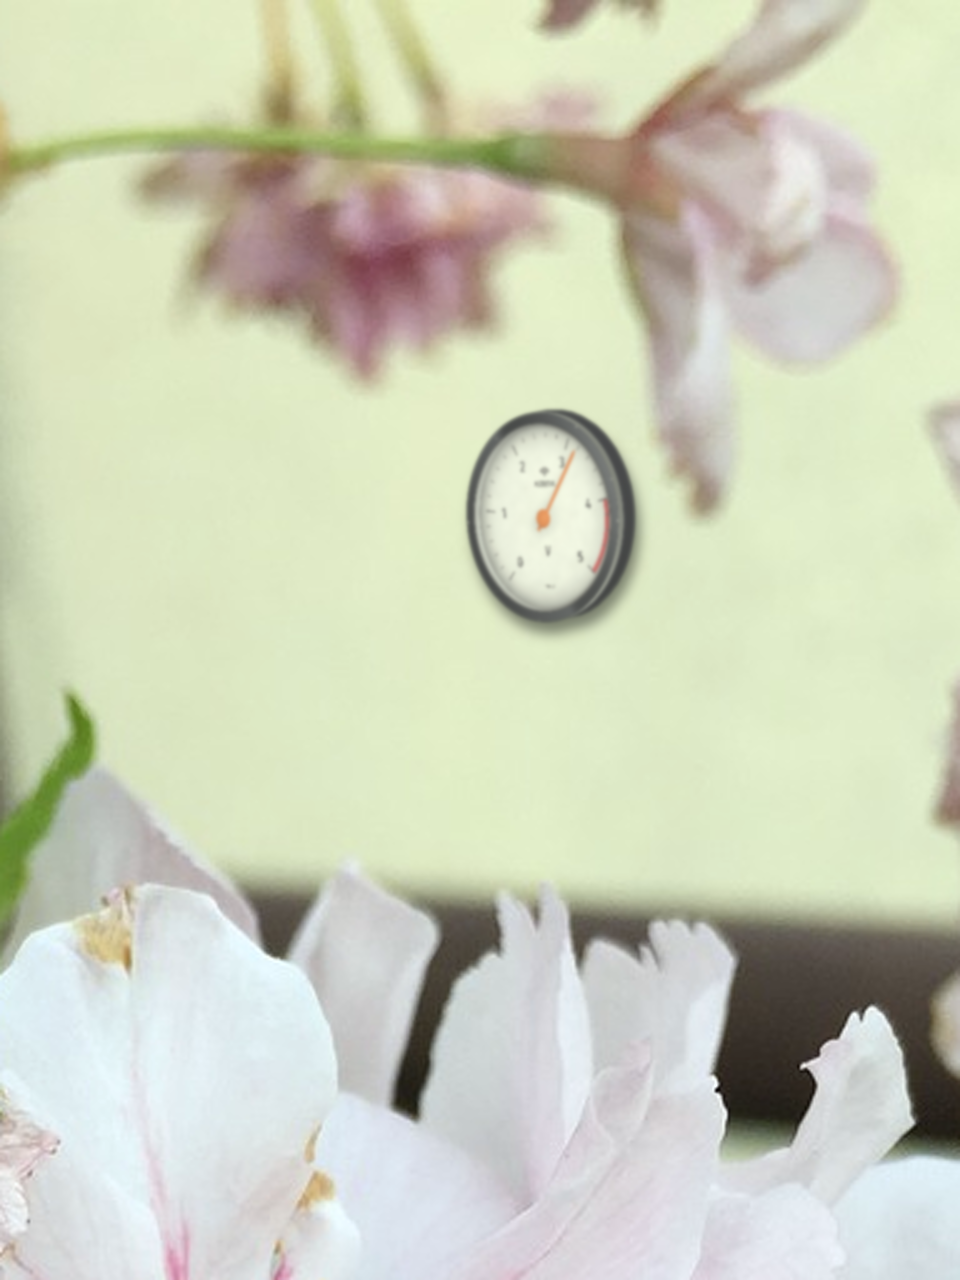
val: 3.2
